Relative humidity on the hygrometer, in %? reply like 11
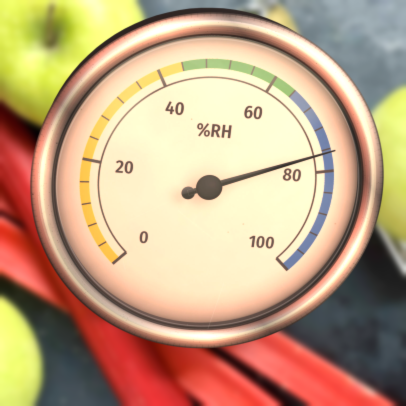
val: 76
